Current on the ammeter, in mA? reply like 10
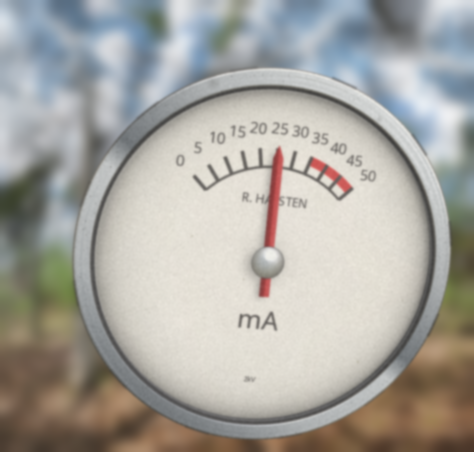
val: 25
